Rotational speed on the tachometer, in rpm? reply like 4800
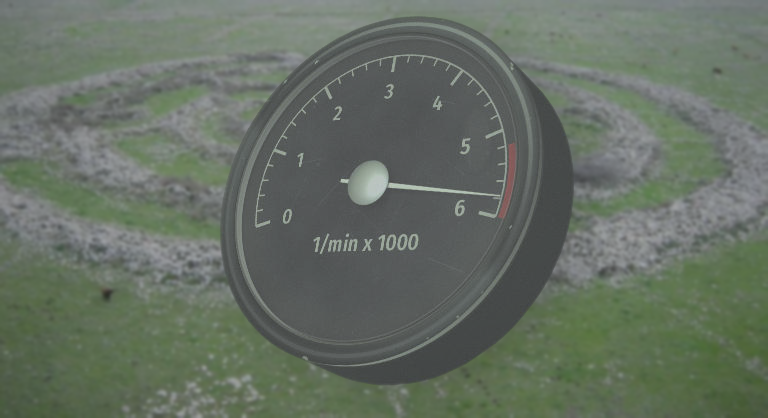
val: 5800
